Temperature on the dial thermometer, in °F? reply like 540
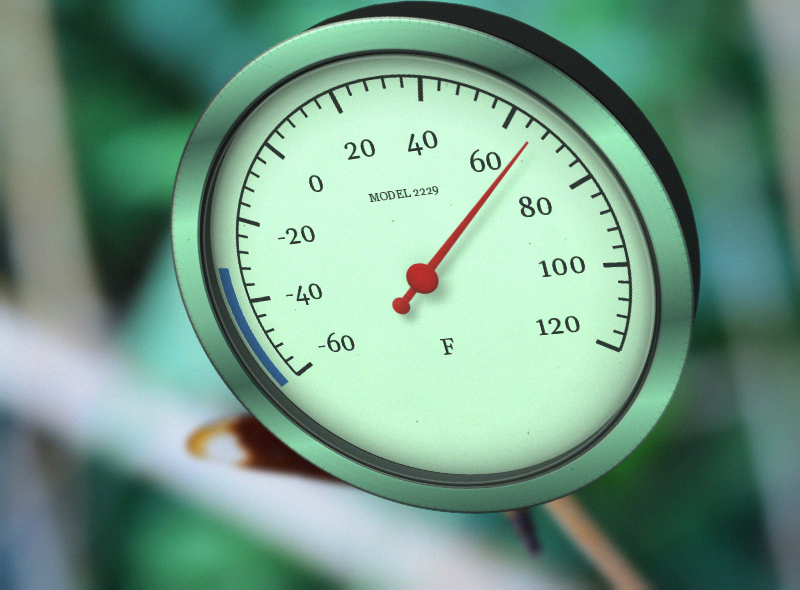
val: 66
